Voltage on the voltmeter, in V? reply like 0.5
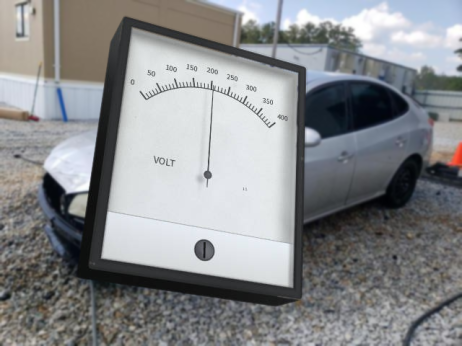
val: 200
